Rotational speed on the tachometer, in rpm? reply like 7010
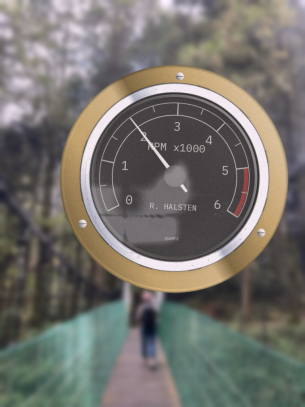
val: 2000
